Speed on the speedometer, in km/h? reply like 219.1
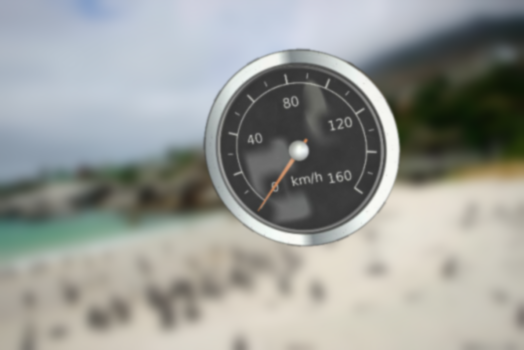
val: 0
